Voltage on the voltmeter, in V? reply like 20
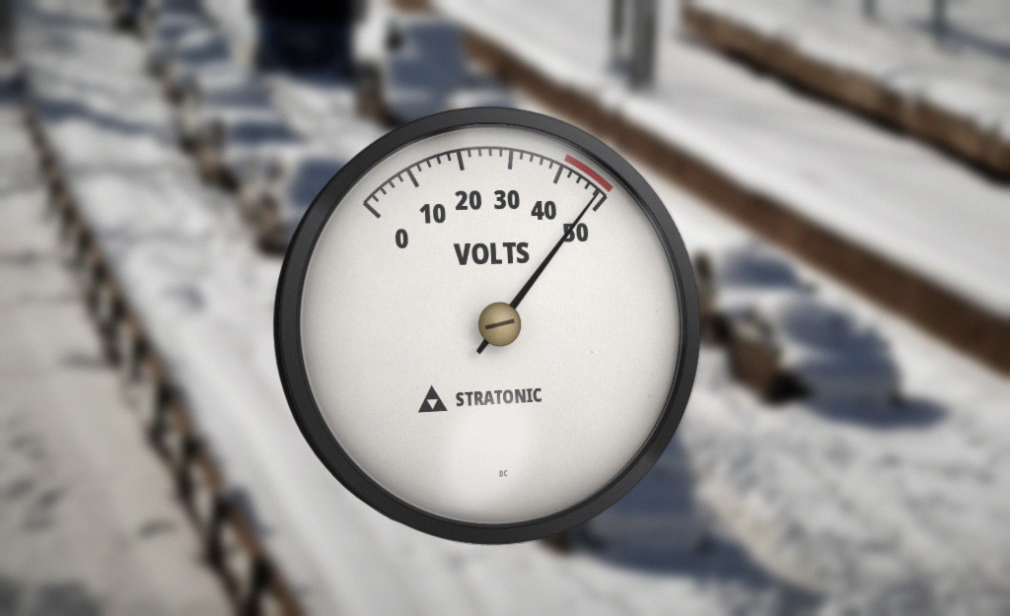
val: 48
